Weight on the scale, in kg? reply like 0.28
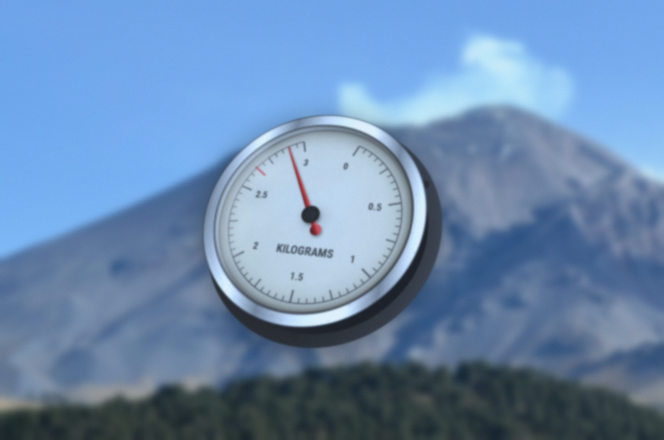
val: 2.9
